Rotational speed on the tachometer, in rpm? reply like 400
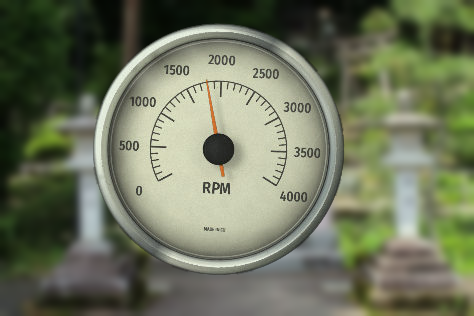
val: 1800
